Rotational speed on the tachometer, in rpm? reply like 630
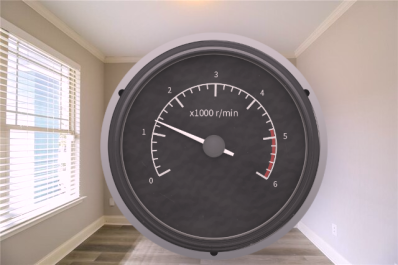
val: 1300
